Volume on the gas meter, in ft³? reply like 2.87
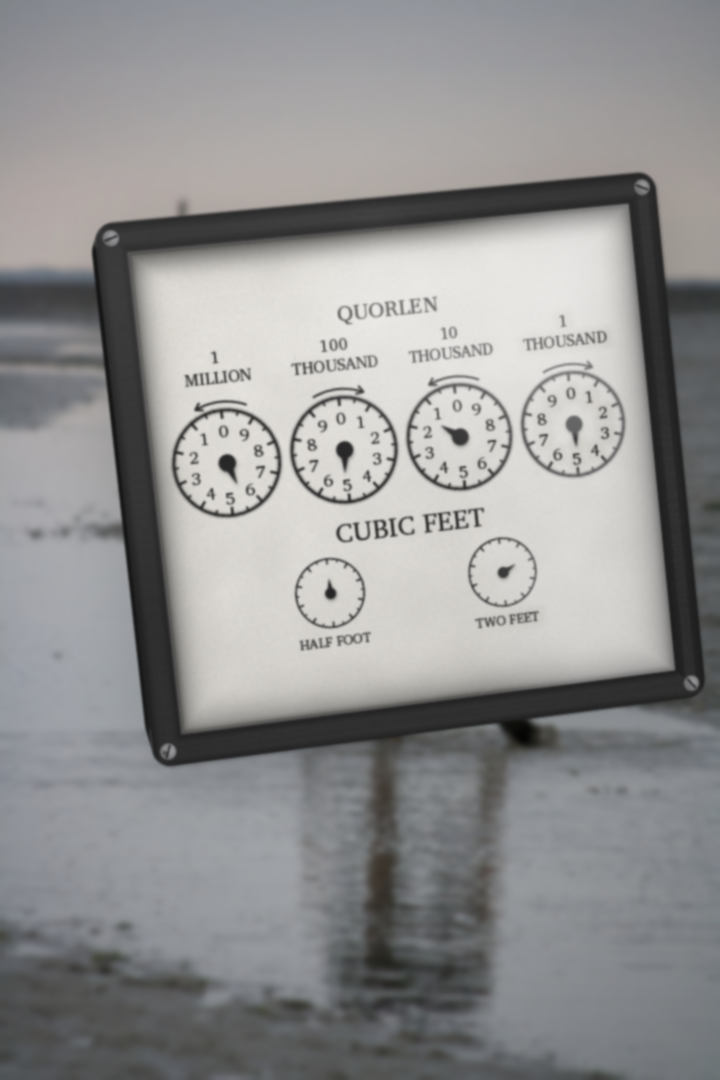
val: 551500
